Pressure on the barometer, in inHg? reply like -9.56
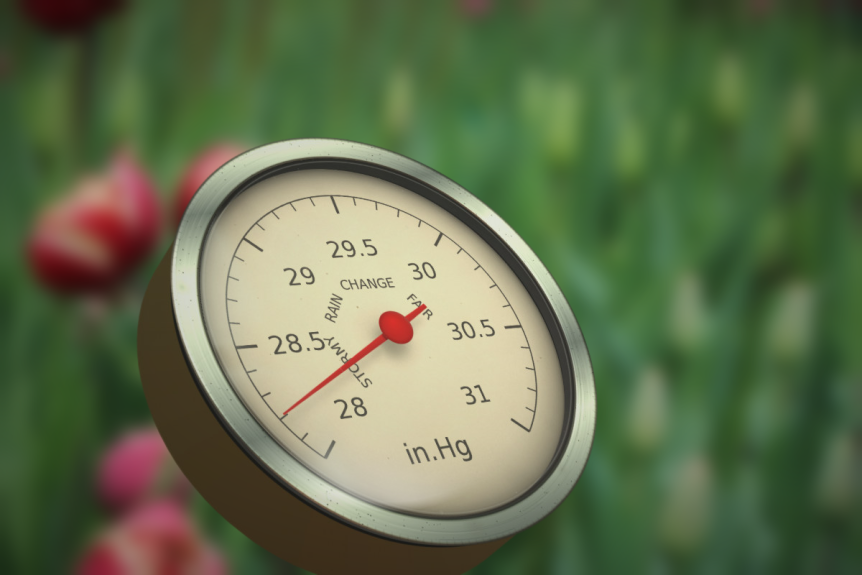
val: 28.2
